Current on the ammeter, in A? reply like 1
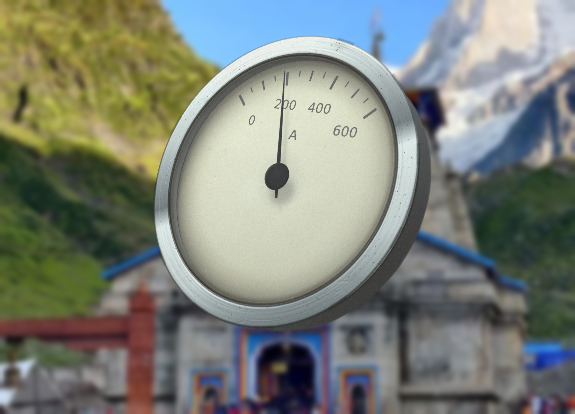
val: 200
